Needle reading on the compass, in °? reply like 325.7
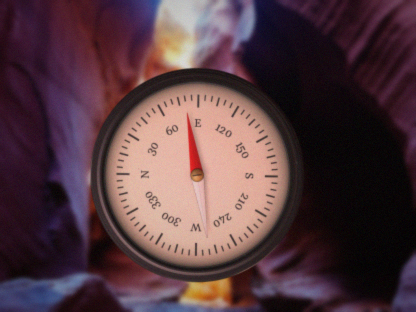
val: 80
